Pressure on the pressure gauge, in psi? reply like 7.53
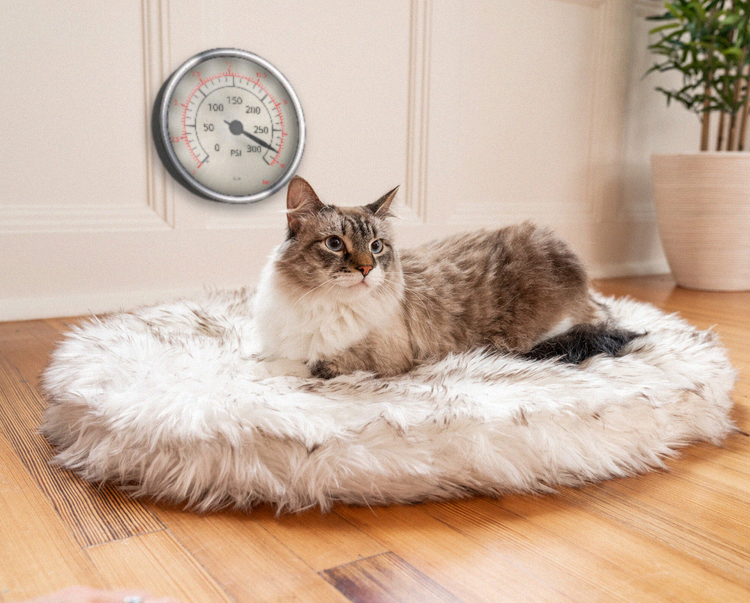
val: 280
